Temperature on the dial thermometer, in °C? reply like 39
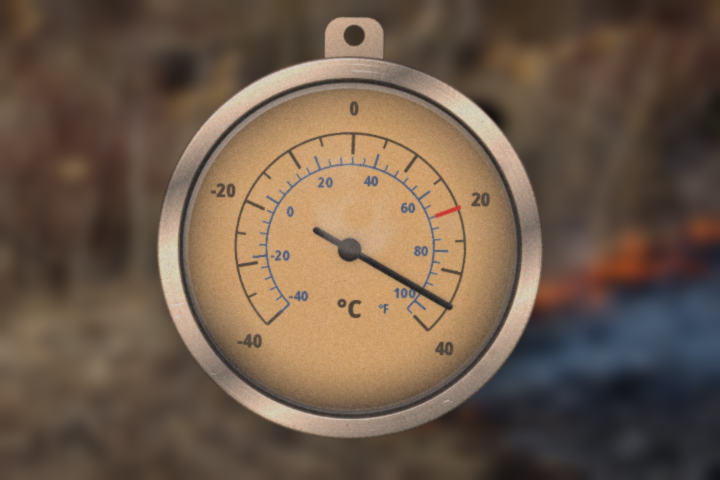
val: 35
